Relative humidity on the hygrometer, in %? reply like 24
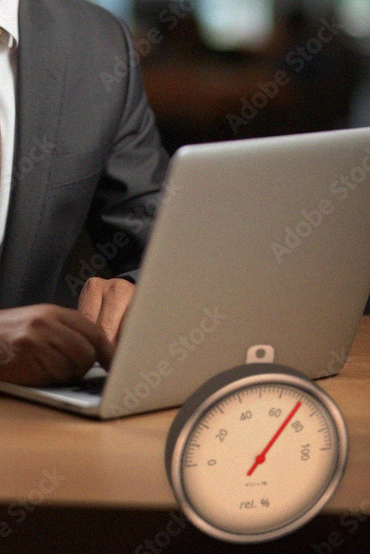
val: 70
